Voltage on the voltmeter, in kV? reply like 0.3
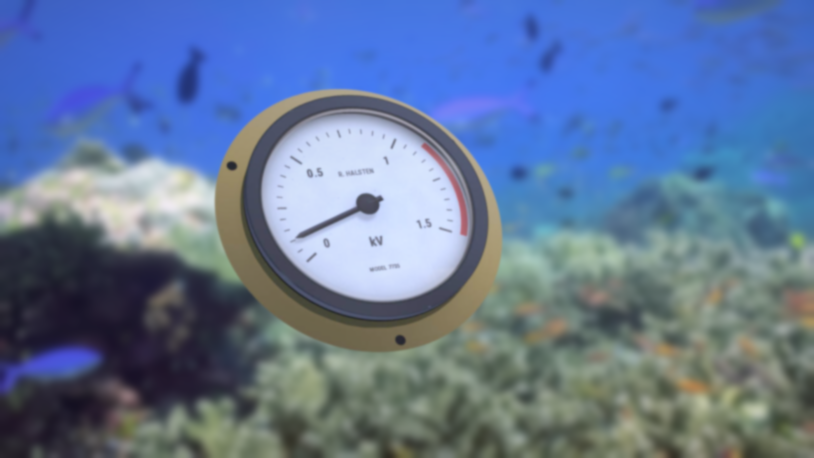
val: 0.1
